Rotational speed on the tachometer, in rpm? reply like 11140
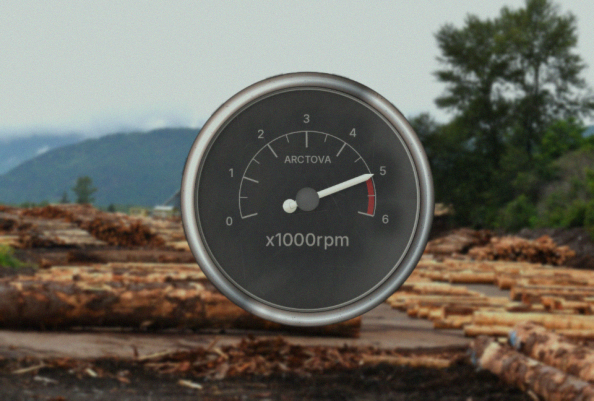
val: 5000
